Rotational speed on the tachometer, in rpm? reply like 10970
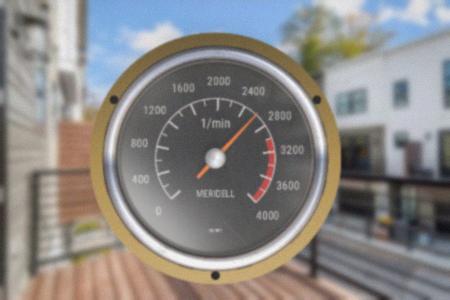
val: 2600
